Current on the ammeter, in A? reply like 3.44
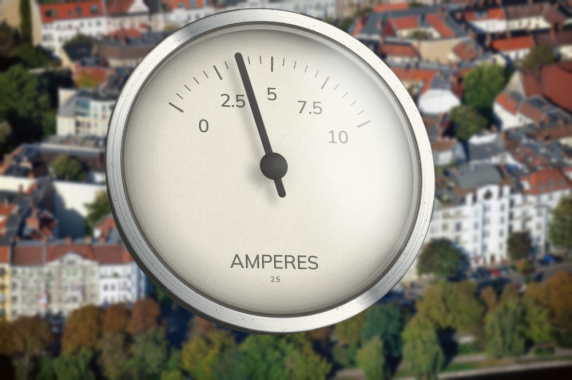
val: 3.5
